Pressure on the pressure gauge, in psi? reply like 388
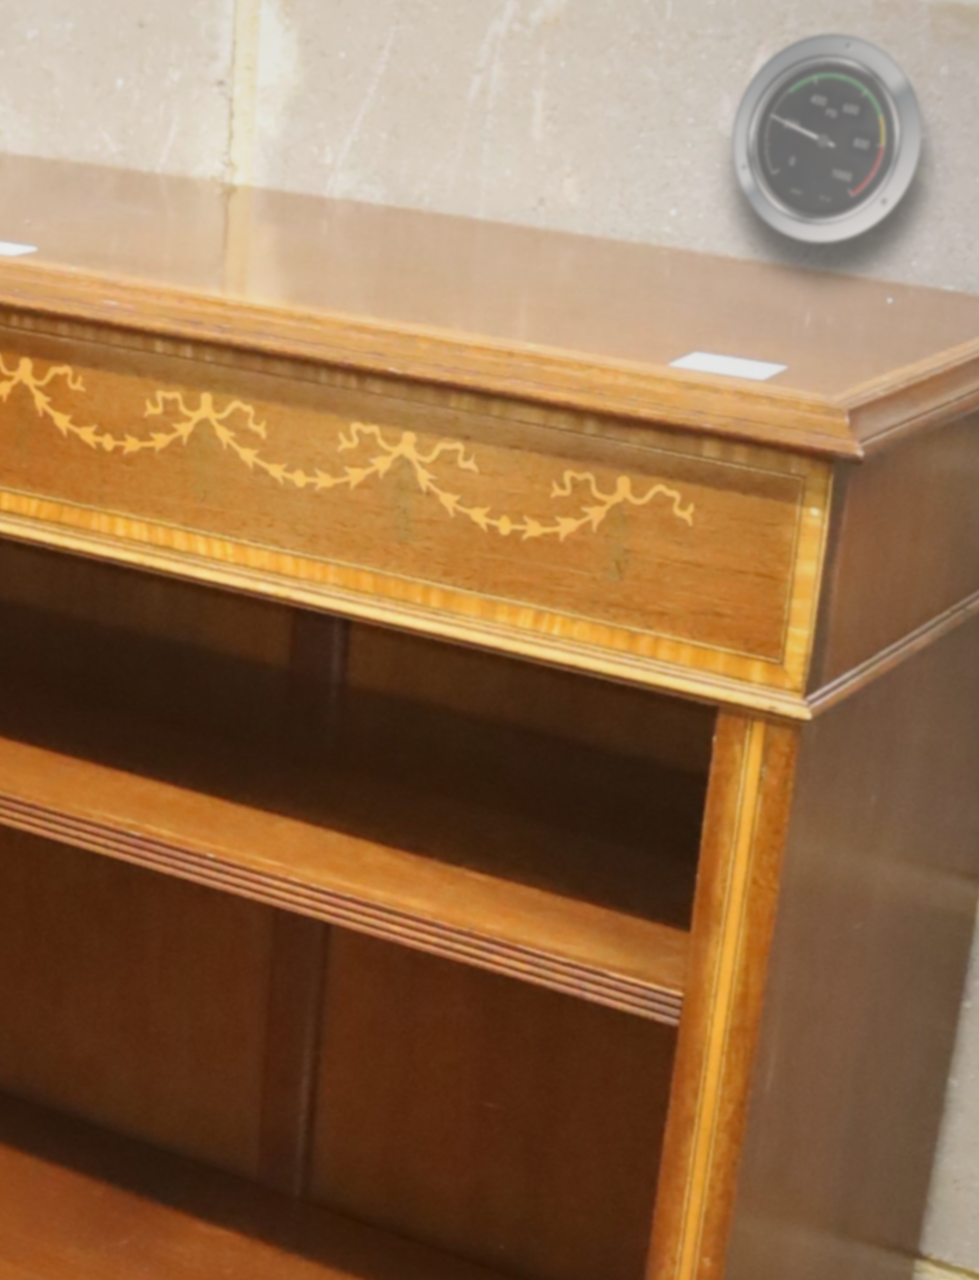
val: 200
